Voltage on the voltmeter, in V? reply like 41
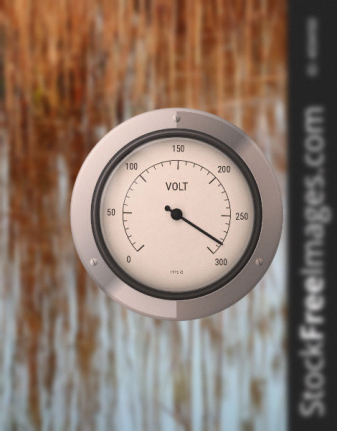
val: 285
